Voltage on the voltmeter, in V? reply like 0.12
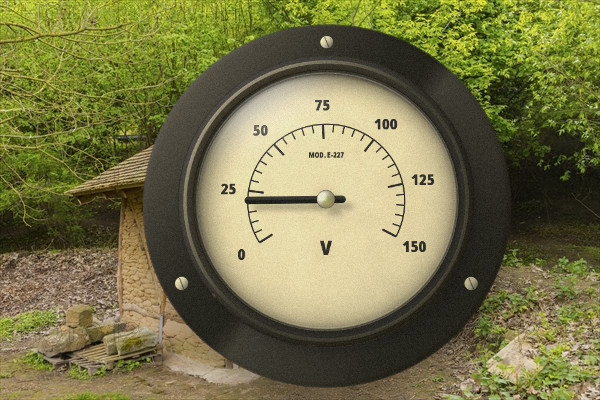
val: 20
